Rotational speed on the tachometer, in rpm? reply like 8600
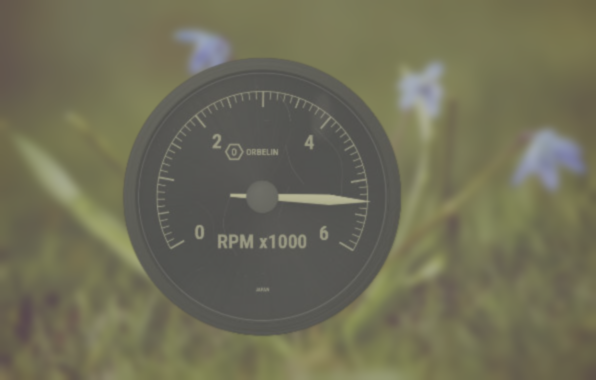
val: 5300
